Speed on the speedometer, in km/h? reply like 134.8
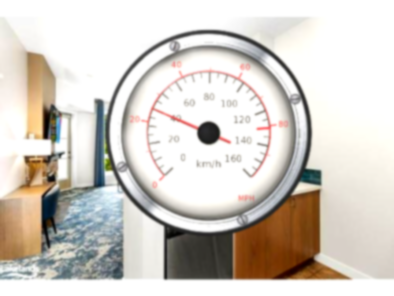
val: 40
